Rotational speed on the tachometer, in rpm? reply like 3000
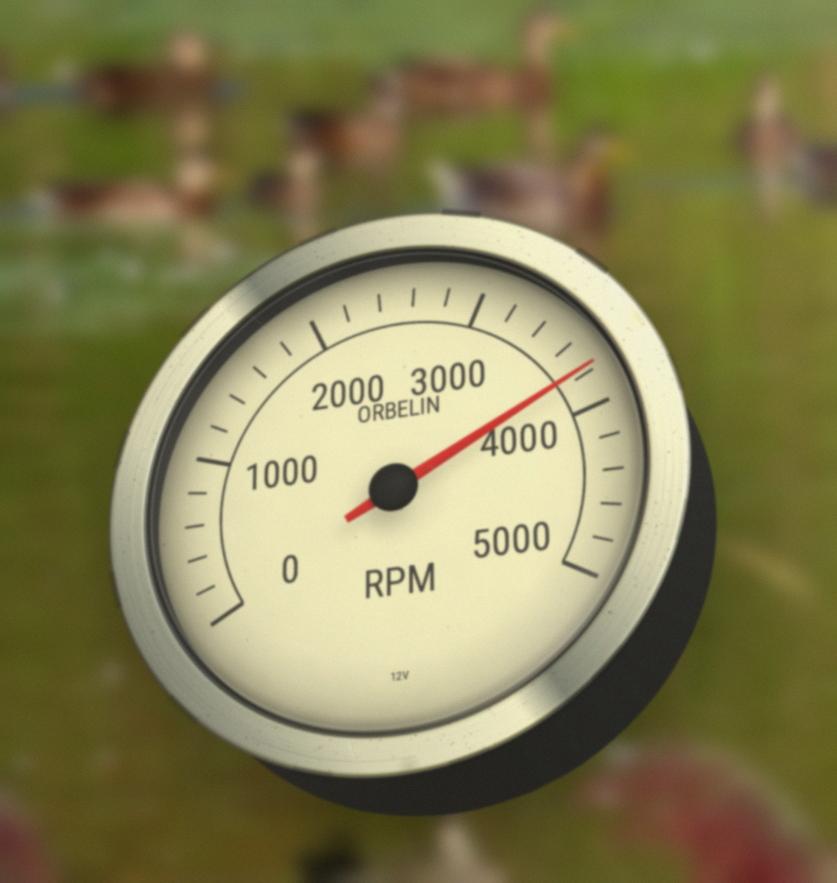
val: 3800
